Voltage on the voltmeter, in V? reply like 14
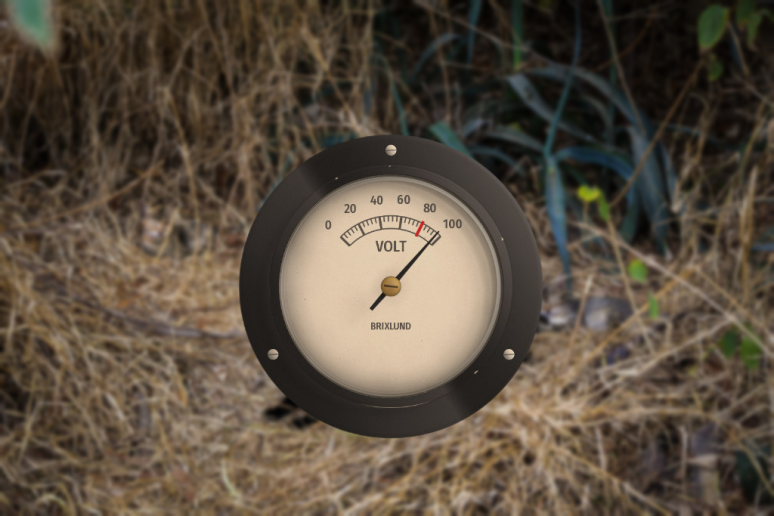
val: 96
